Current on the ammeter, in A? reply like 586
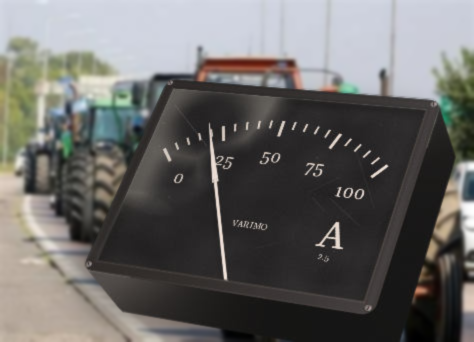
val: 20
